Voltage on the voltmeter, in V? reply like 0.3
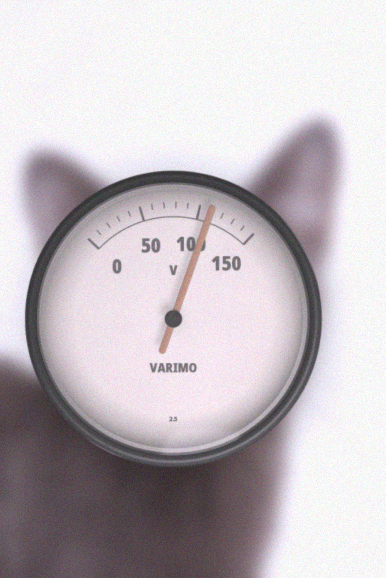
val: 110
